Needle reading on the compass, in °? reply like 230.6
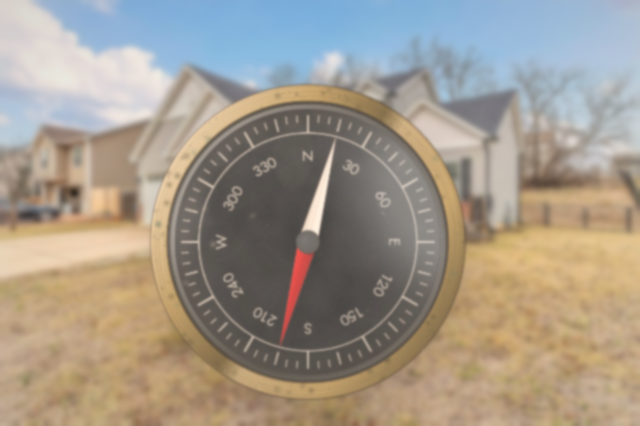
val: 195
